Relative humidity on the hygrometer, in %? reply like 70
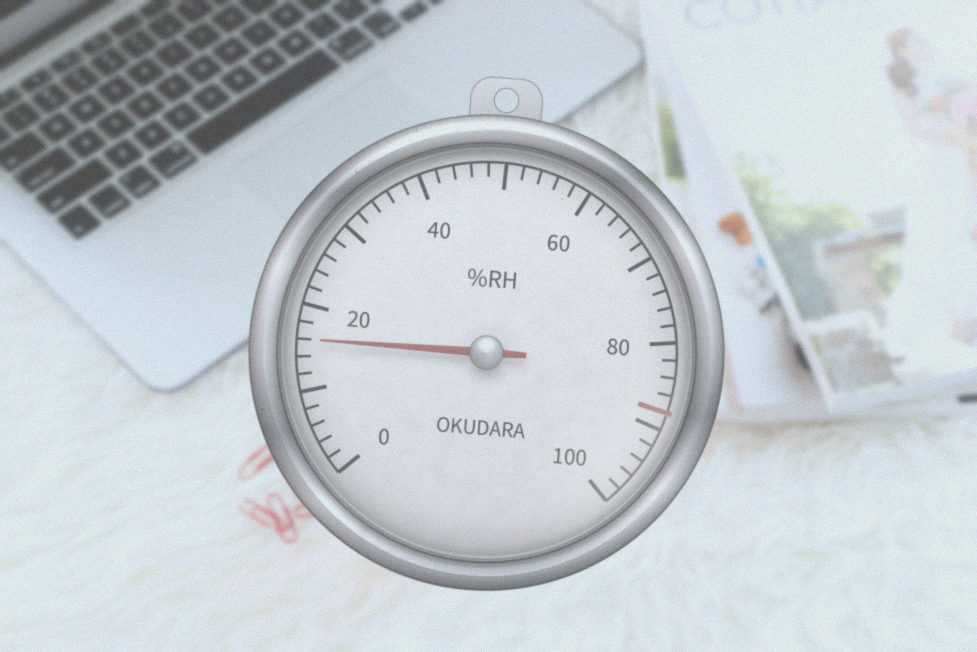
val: 16
